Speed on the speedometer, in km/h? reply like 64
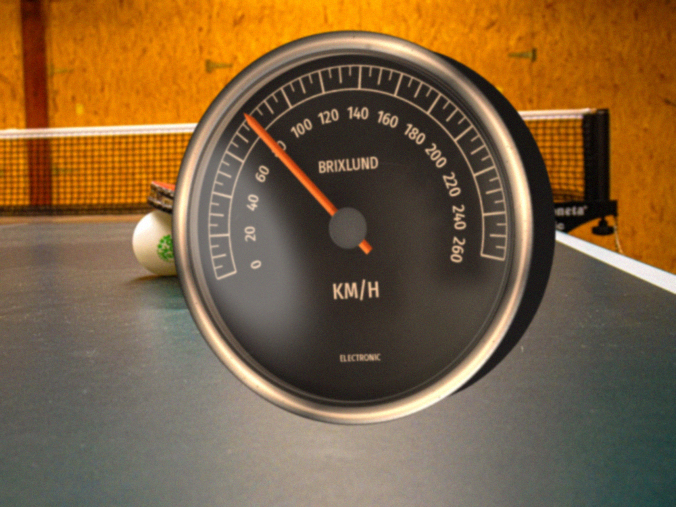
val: 80
